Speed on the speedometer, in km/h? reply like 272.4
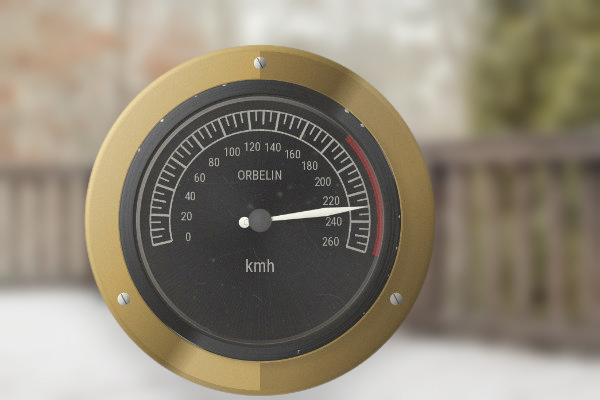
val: 230
